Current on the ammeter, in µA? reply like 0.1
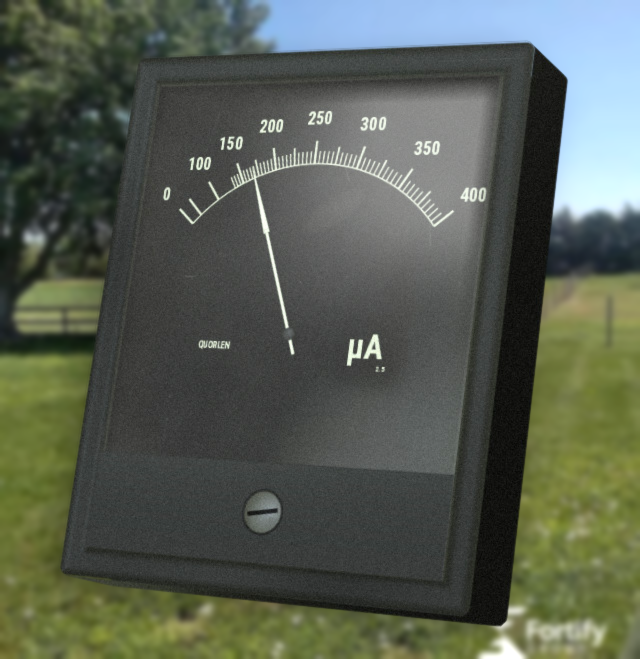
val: 175
